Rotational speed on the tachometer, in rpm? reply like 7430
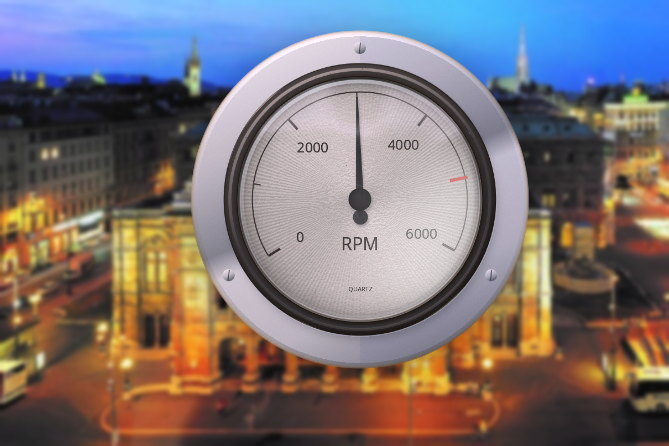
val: 3000
